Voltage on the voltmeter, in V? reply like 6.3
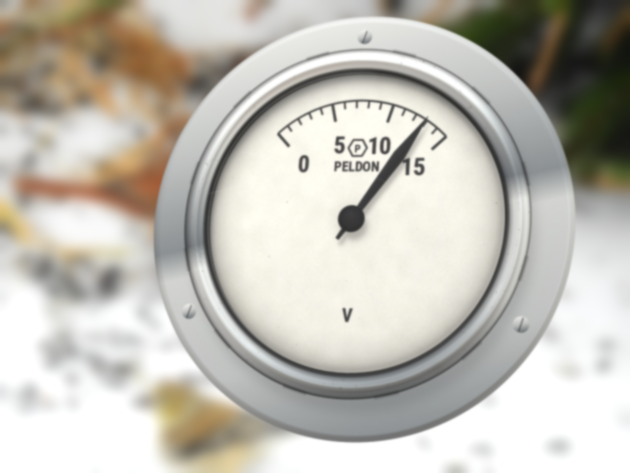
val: 13
